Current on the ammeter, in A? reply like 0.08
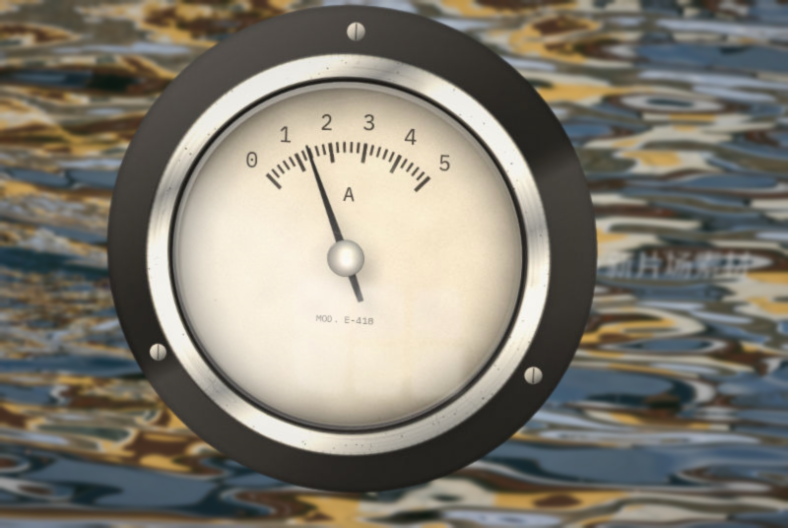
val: 1.4
